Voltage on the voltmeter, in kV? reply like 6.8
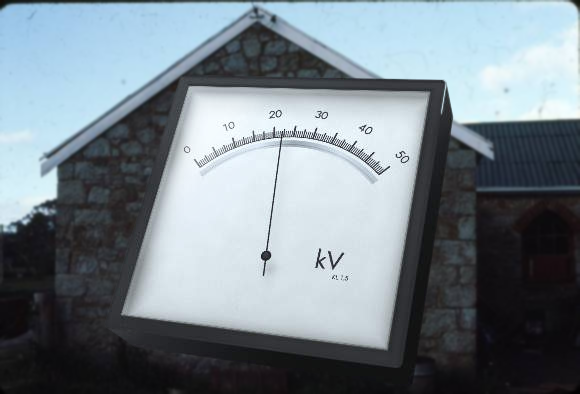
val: 22.5
